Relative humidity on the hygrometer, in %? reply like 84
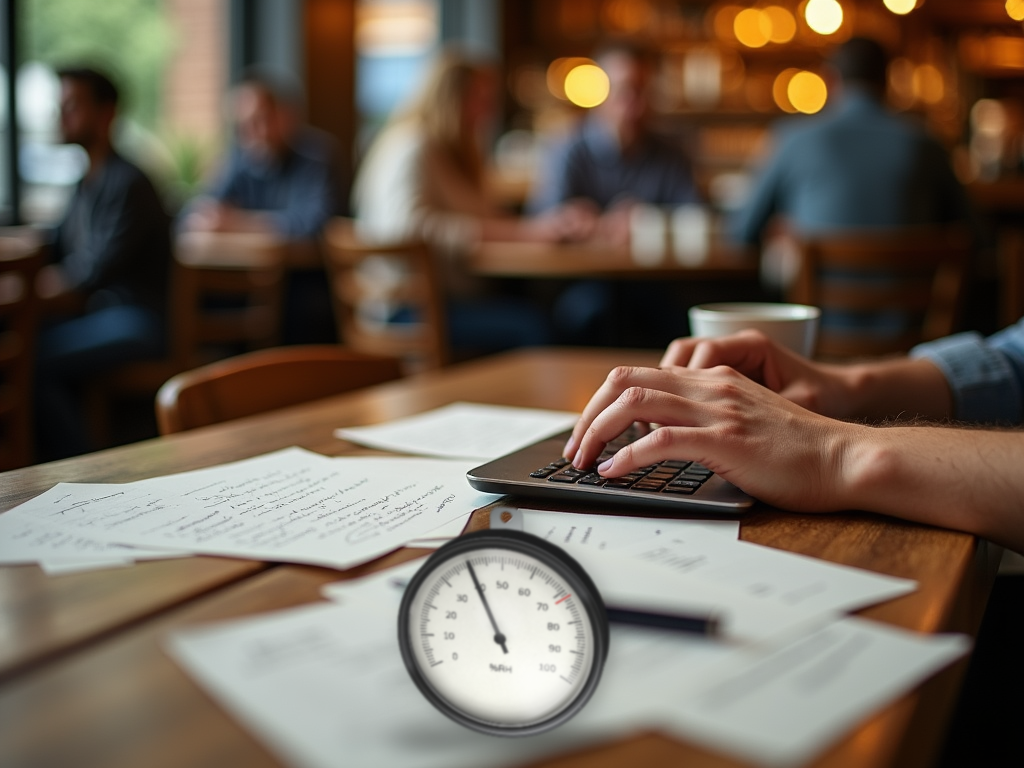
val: 40
